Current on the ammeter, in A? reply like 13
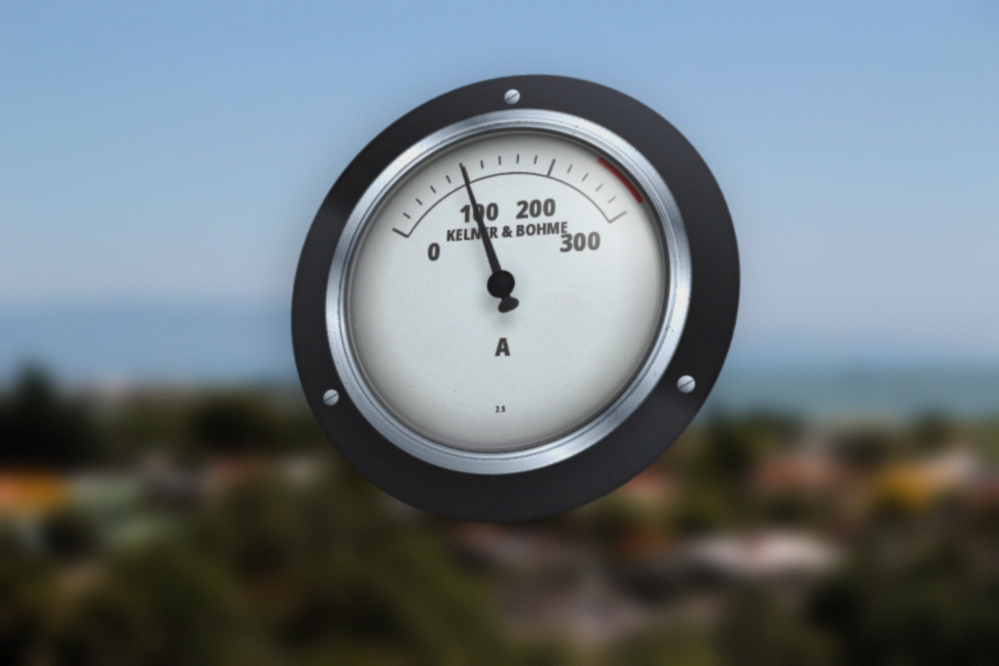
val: 100
